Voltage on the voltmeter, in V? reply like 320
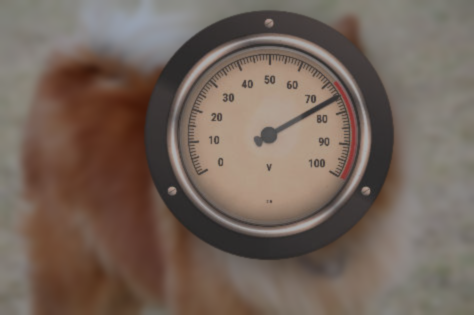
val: 75
